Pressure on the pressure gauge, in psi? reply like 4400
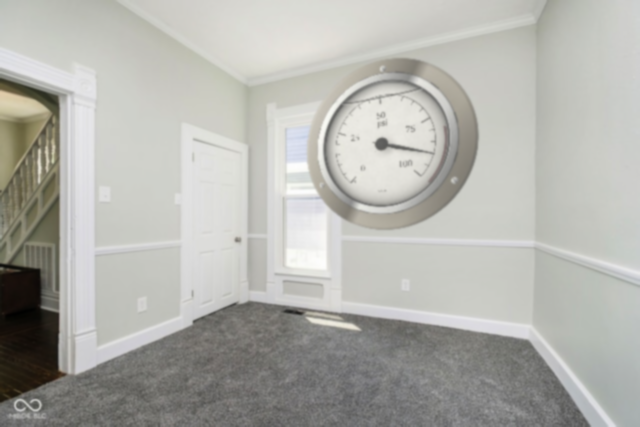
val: 90
